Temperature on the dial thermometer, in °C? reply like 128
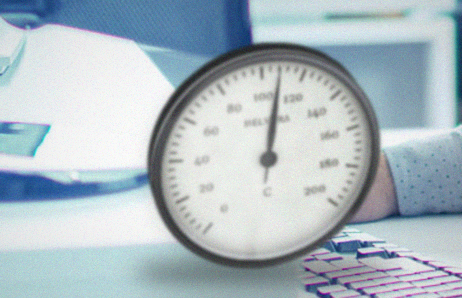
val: 108
